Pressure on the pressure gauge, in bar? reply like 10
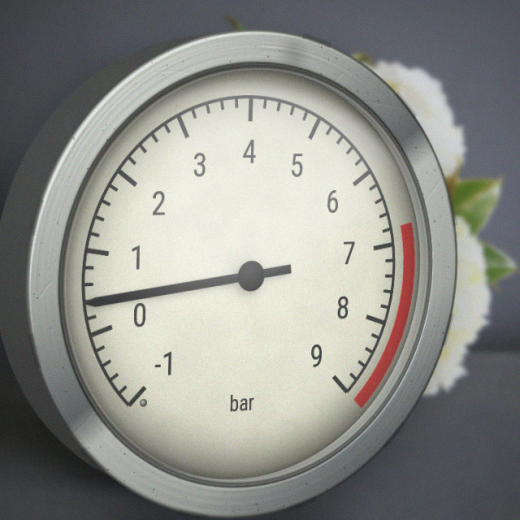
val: 0.4
